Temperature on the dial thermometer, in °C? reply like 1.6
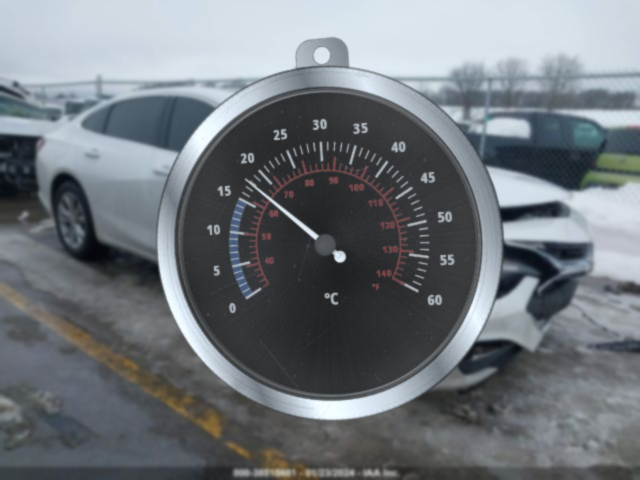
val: 18
